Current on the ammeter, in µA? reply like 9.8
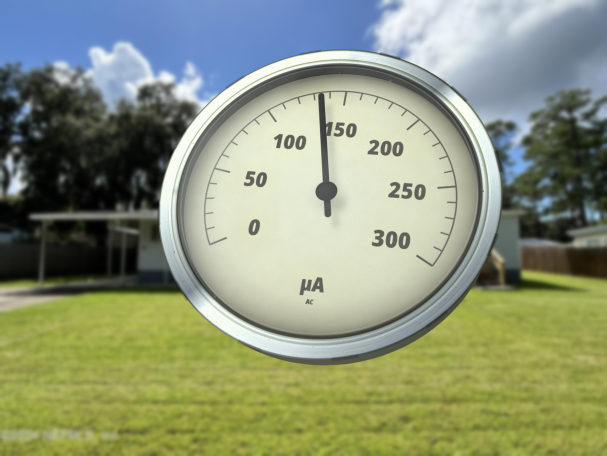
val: 135
